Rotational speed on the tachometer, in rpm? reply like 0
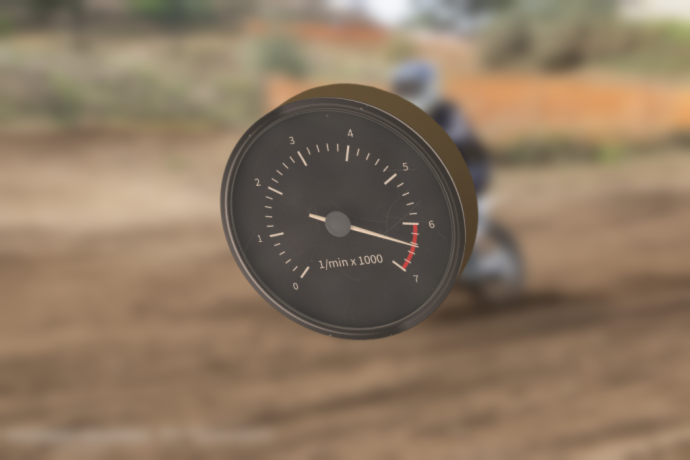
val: 6400
